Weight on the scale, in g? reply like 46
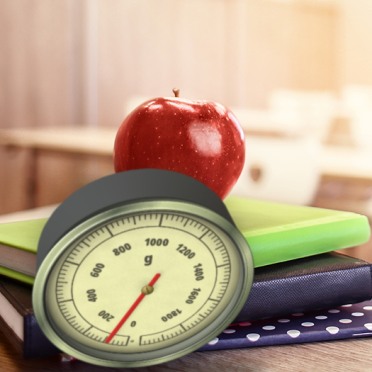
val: 100
